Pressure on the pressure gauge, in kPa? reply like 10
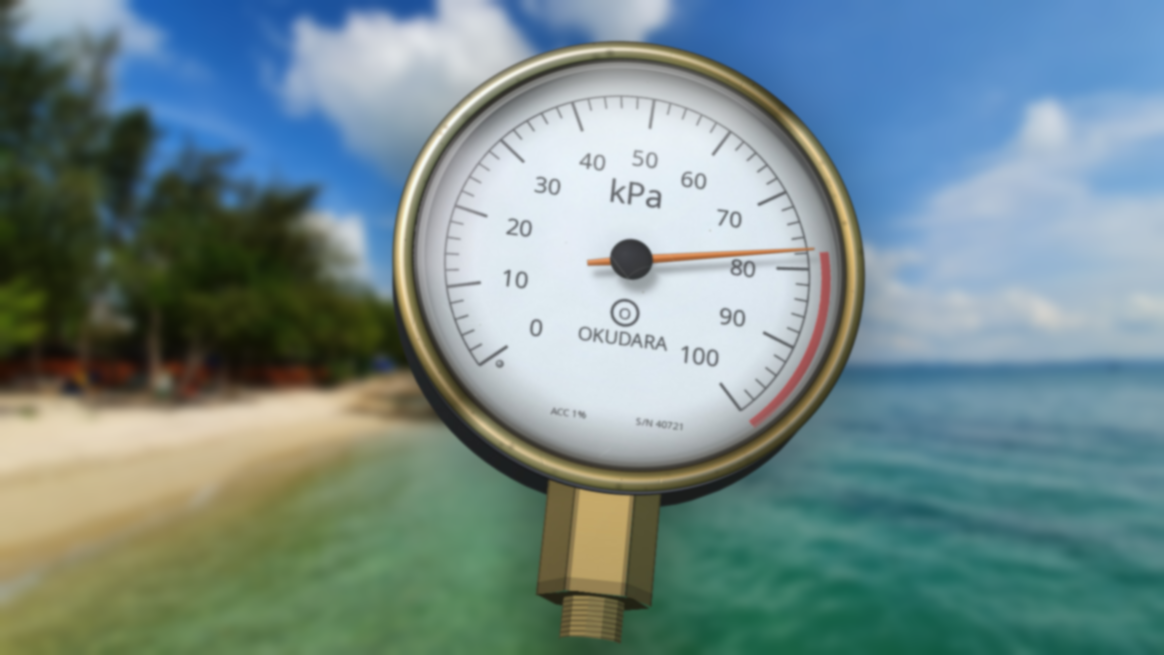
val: 78
